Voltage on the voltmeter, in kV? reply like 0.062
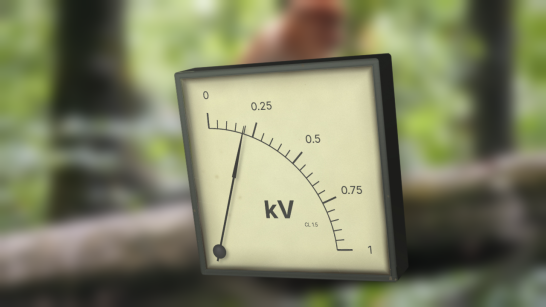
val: 0.2
